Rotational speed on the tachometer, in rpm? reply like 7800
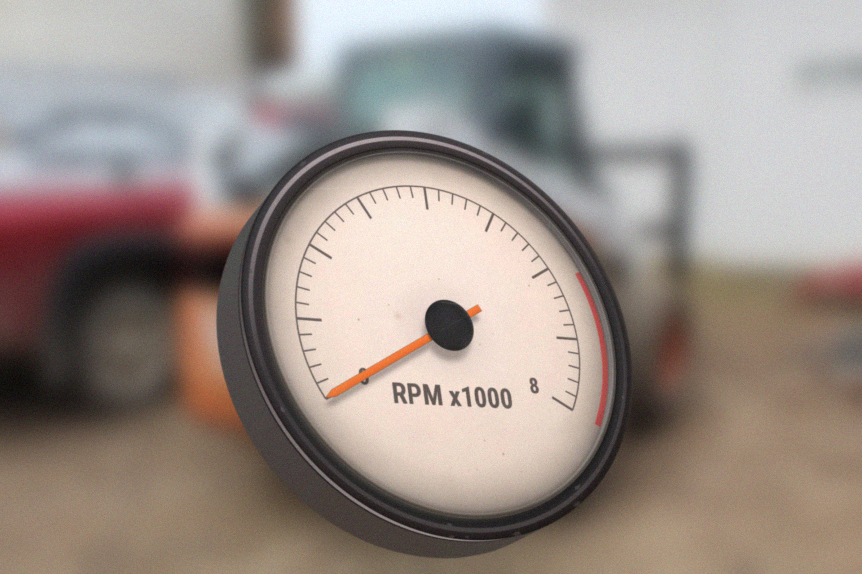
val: 0
